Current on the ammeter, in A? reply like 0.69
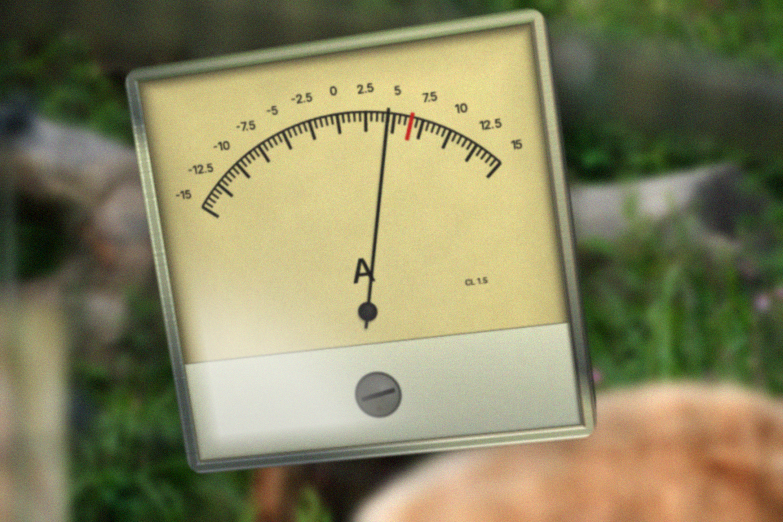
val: 4.5
